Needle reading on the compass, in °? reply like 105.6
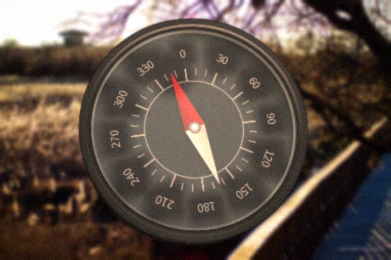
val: 345
